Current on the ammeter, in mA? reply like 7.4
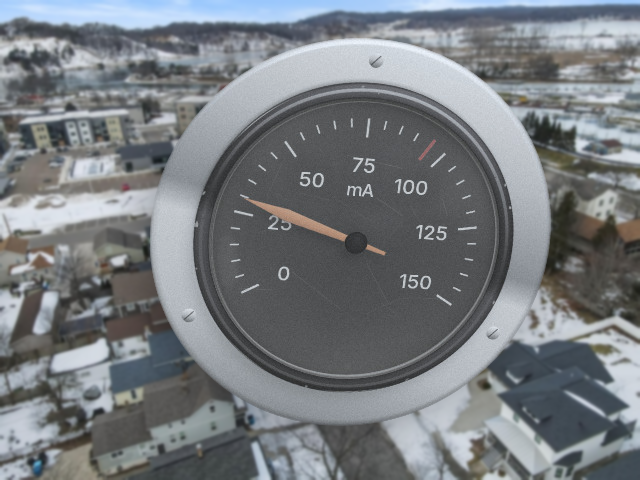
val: 30
